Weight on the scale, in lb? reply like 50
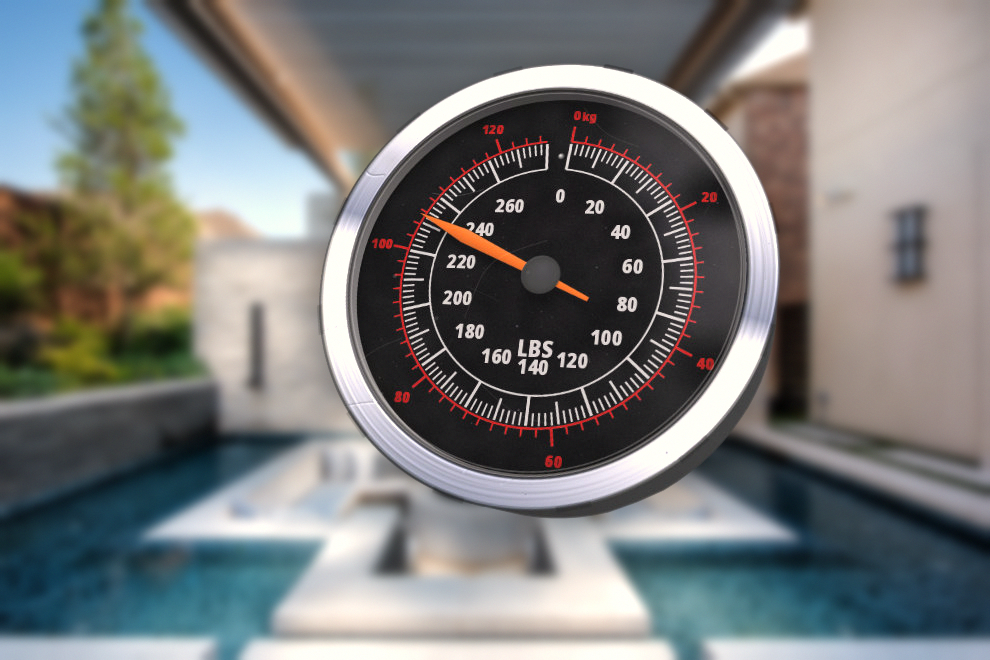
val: 232
